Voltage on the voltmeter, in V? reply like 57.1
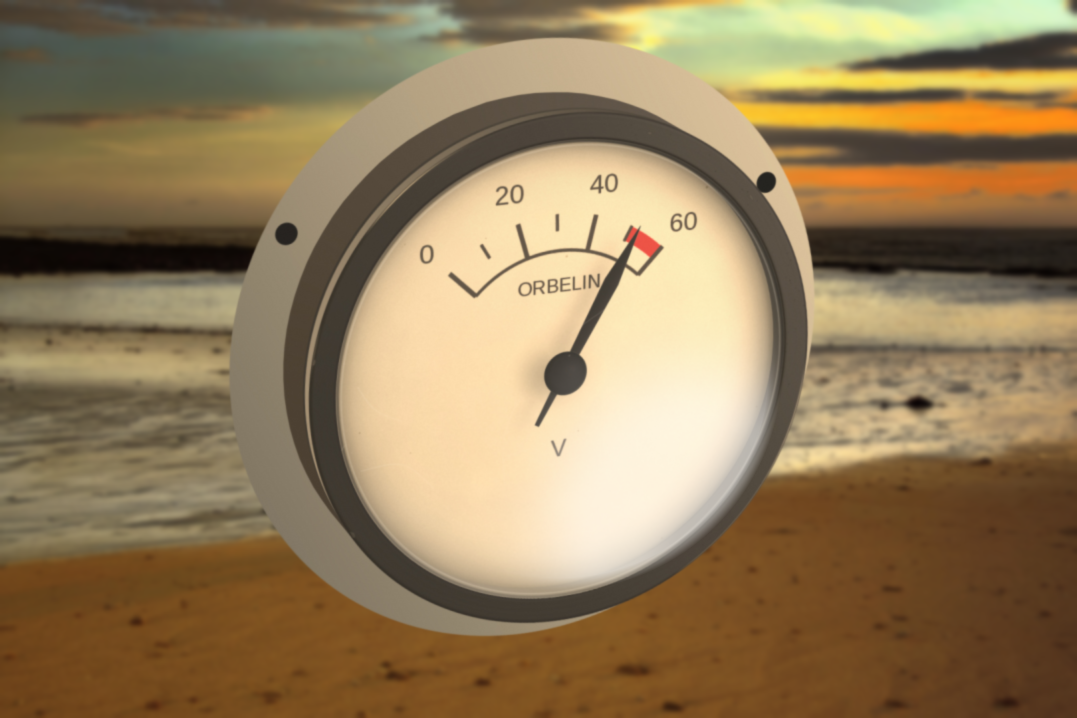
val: 50
